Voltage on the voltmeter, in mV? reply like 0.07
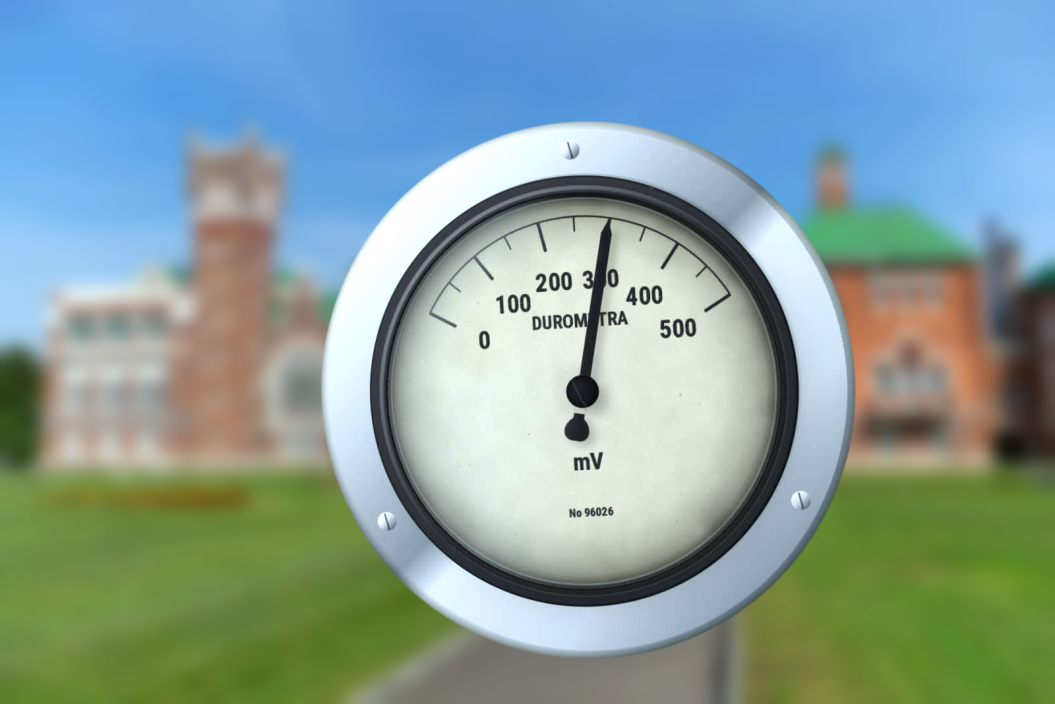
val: 300
